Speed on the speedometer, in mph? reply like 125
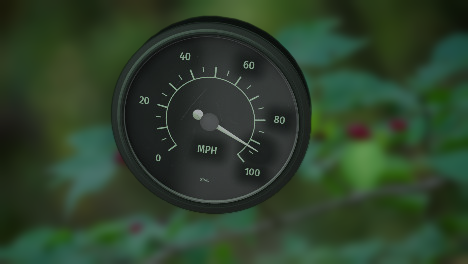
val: 92.5
